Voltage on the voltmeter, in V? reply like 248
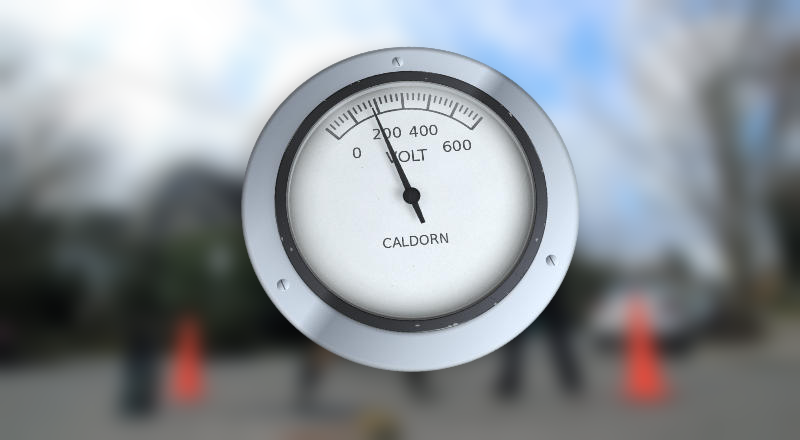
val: 180
